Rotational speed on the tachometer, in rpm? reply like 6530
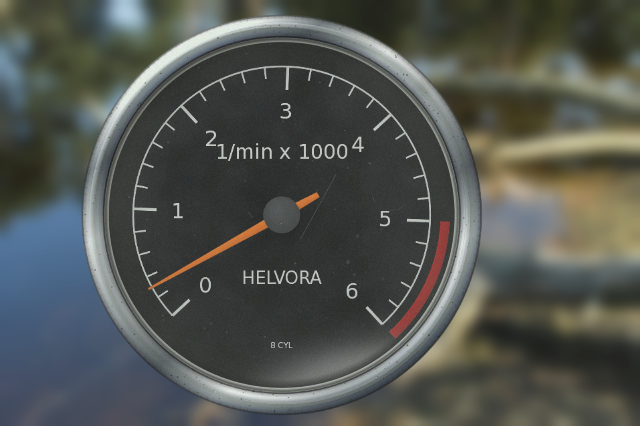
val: 300
